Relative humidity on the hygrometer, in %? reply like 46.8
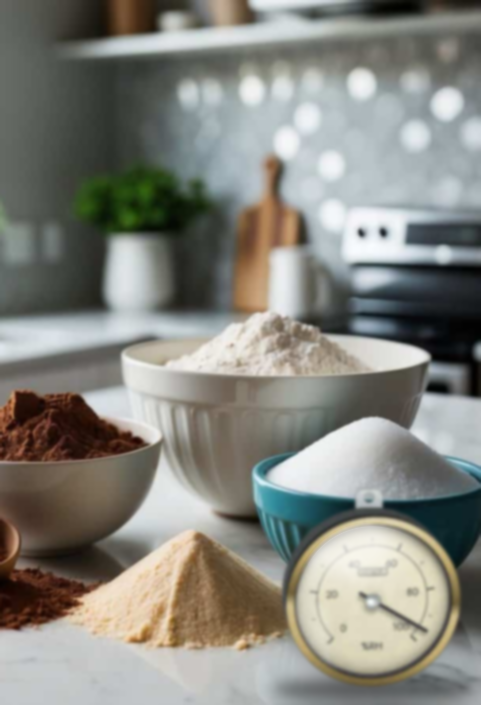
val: 95
